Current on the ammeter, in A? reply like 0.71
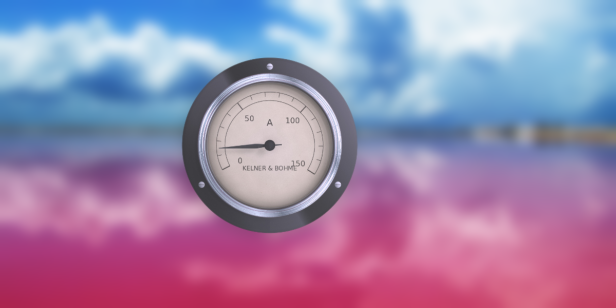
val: 15
